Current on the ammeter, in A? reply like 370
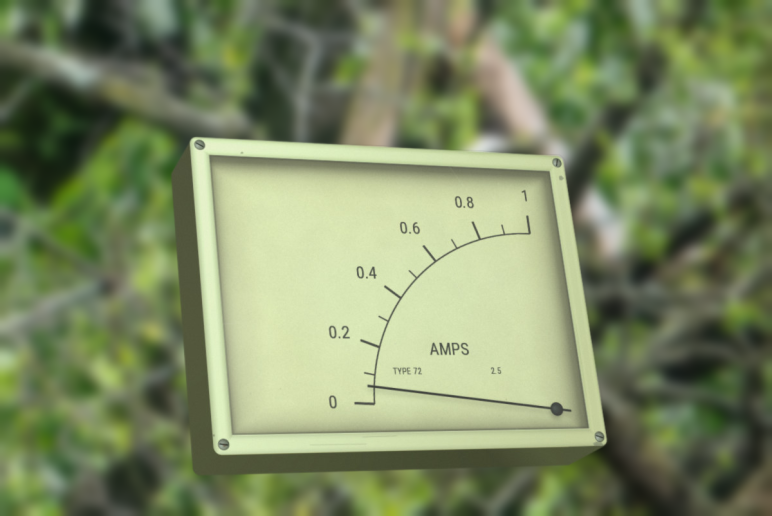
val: 0.05
